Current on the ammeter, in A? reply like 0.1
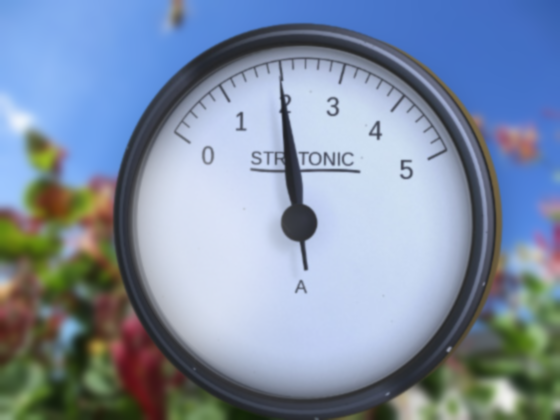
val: 2
